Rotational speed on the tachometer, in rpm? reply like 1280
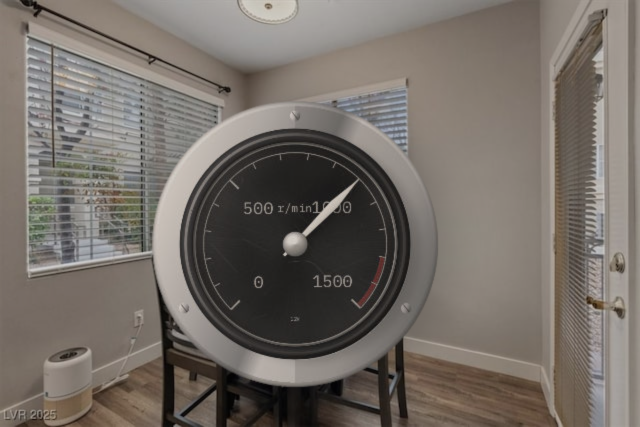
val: 1000
